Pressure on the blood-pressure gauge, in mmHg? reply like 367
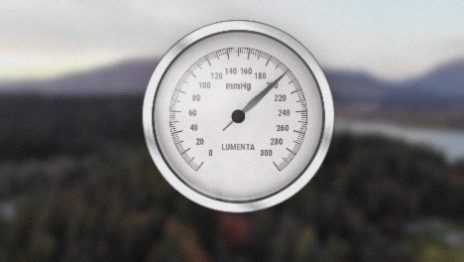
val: 200
